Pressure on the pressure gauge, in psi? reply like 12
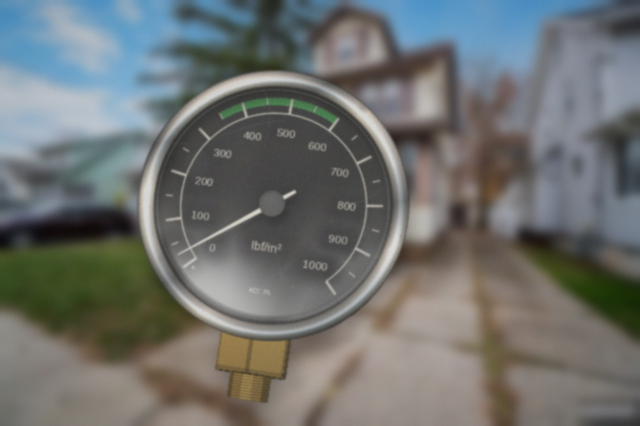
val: 25
